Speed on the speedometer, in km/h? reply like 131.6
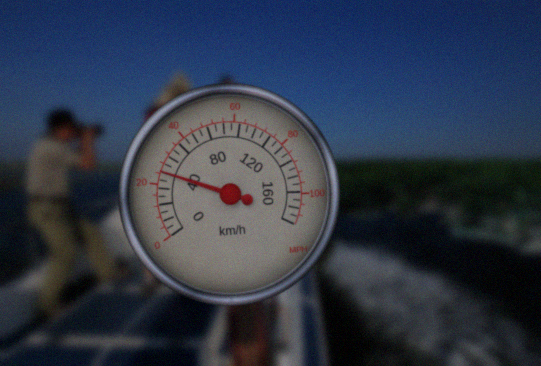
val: 40
